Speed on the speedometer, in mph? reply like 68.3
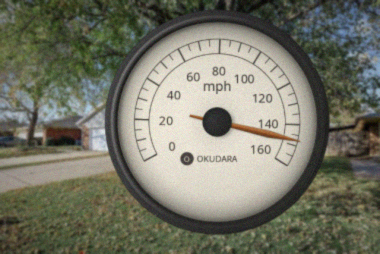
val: 147.5
